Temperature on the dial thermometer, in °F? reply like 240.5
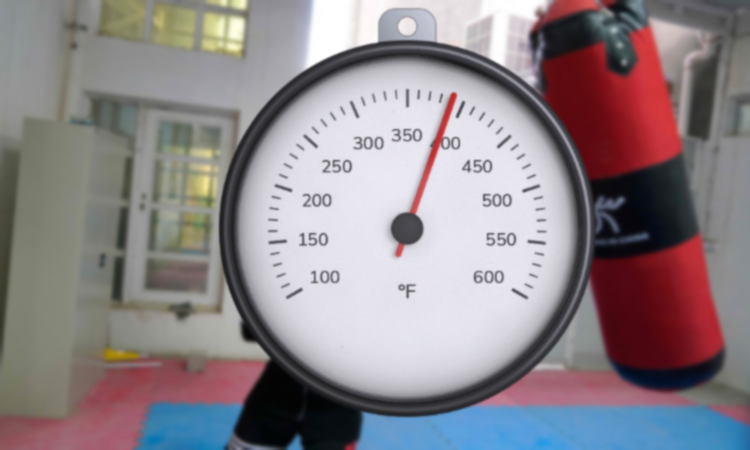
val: 390
